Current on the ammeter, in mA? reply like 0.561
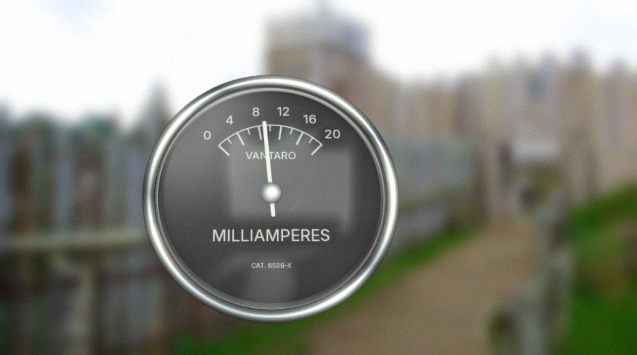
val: 9
